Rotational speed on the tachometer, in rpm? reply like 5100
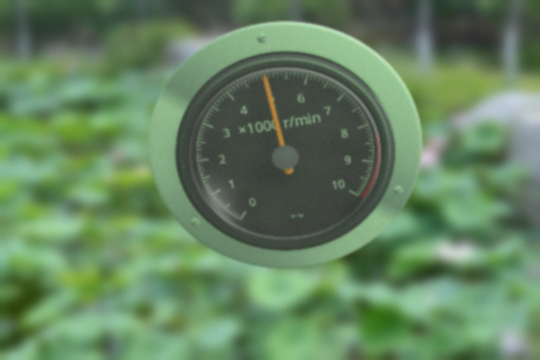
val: 5000
